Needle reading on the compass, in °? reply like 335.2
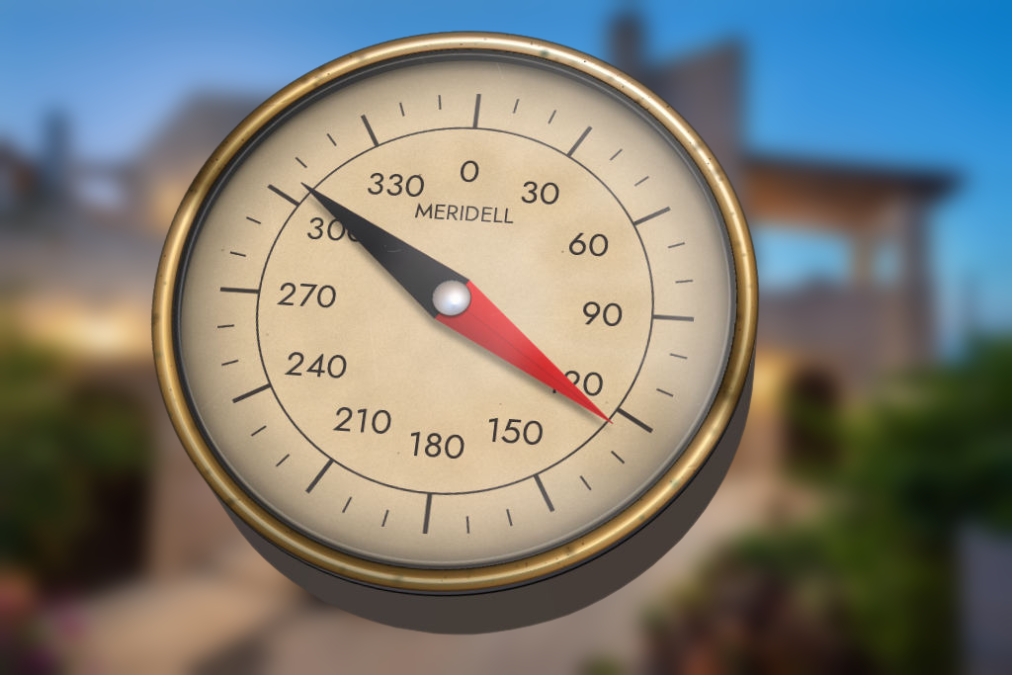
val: 125
